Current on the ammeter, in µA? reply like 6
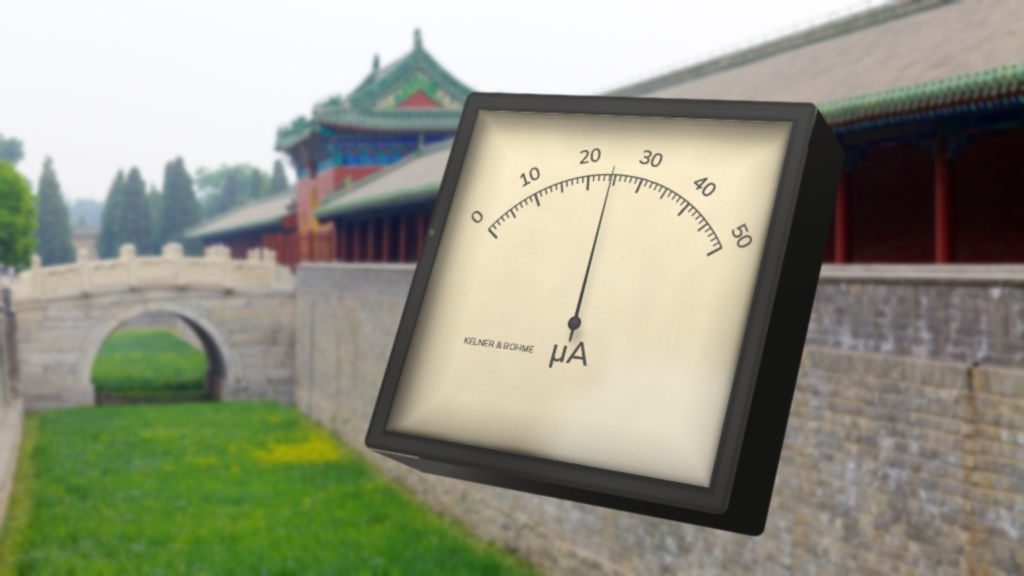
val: 25
